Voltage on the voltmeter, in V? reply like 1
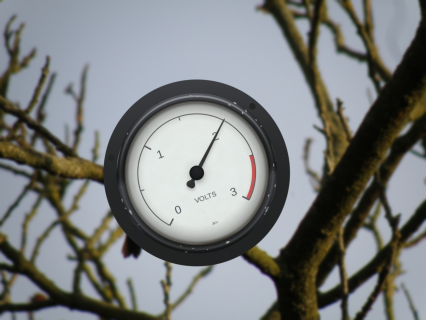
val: 2
